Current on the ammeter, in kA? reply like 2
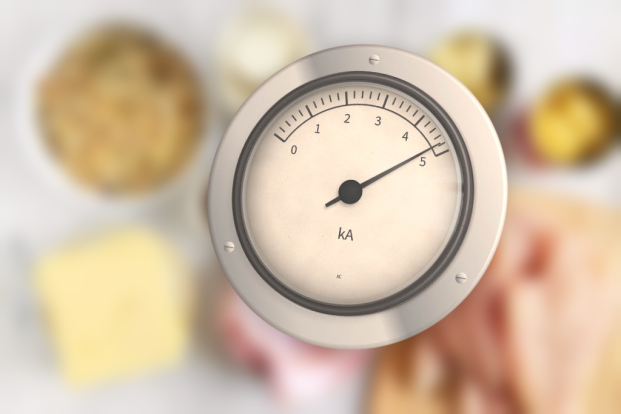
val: 4.8
